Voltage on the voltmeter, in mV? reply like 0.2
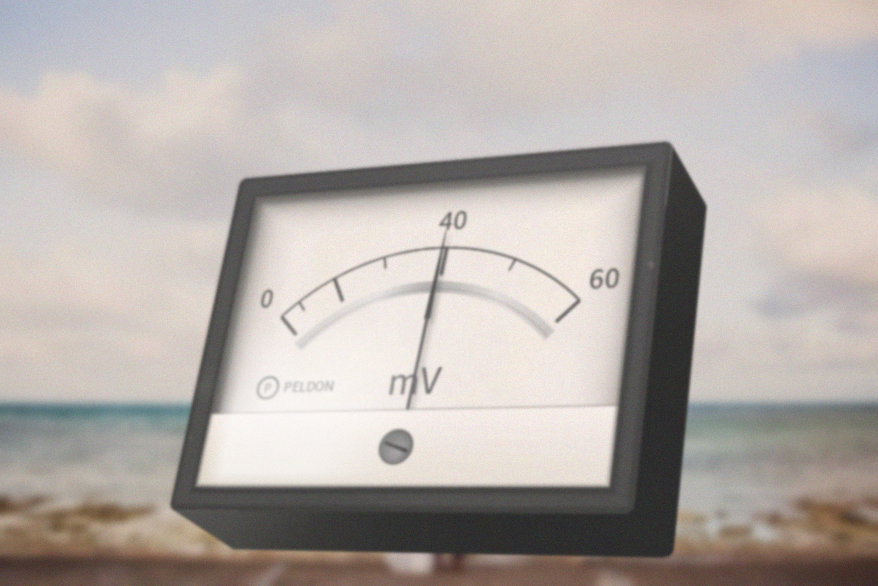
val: 40
